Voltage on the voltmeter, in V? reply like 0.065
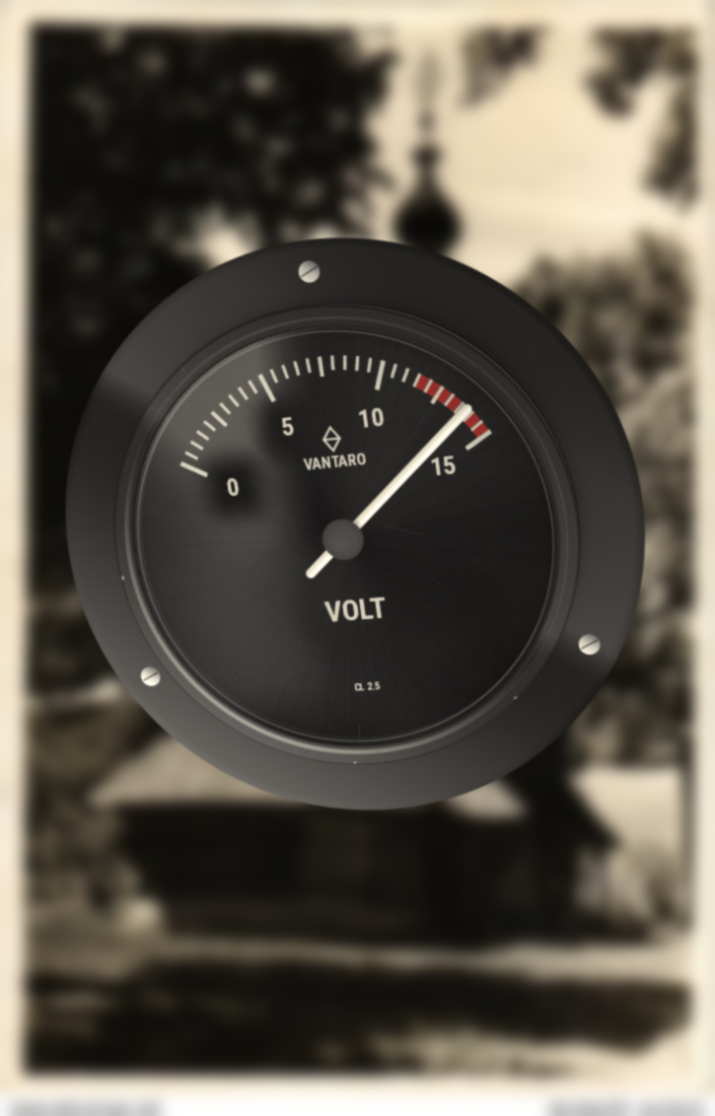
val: 13.75
